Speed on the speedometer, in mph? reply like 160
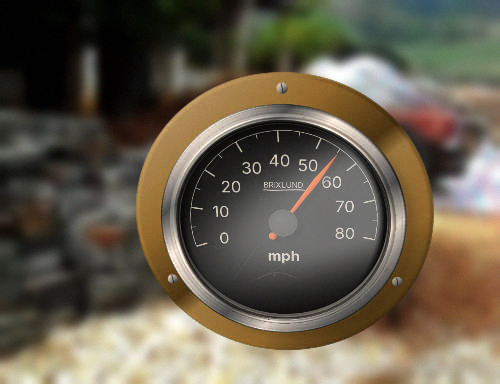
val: 55
